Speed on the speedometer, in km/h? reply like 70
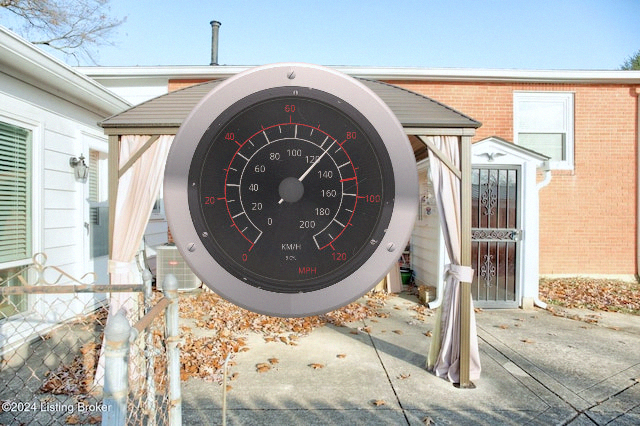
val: 125
